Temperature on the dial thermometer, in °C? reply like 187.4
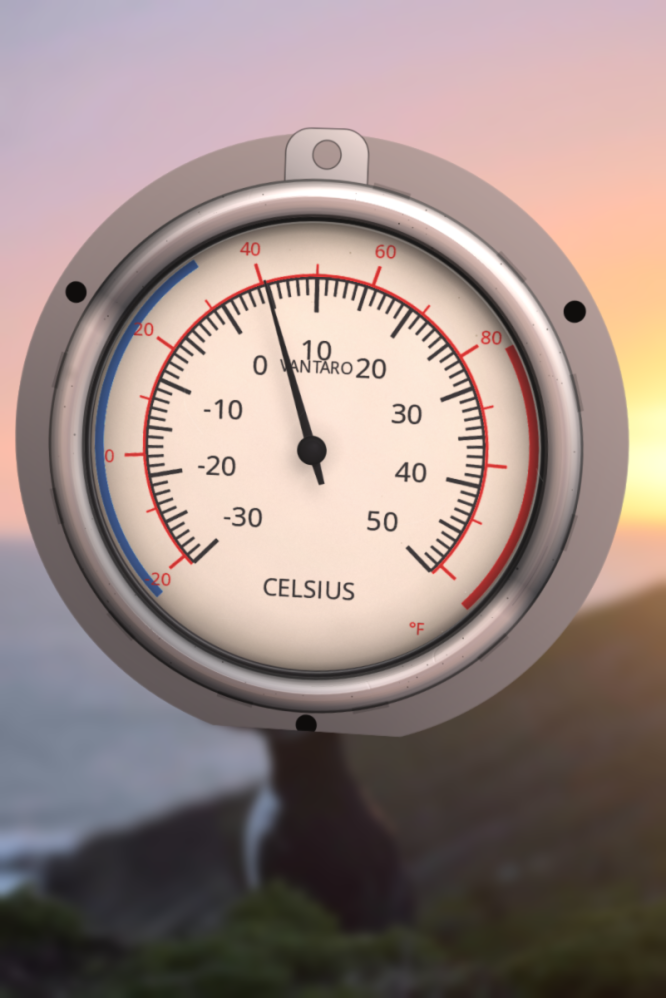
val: 5
